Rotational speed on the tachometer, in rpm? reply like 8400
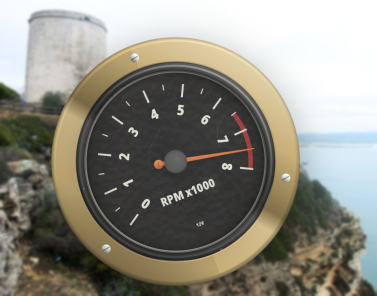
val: 7500
